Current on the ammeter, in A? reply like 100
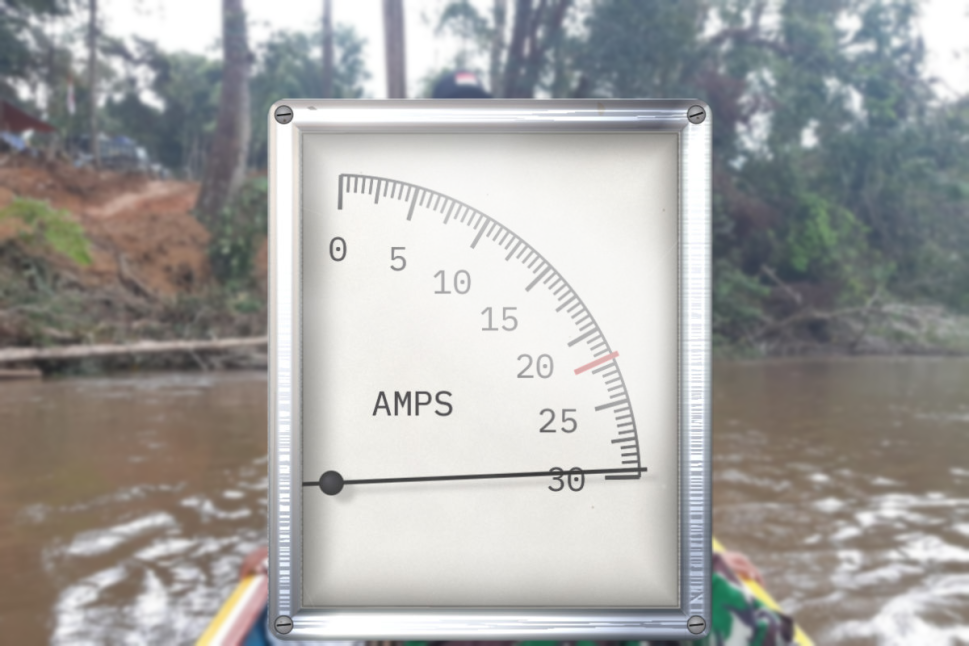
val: 29.5
